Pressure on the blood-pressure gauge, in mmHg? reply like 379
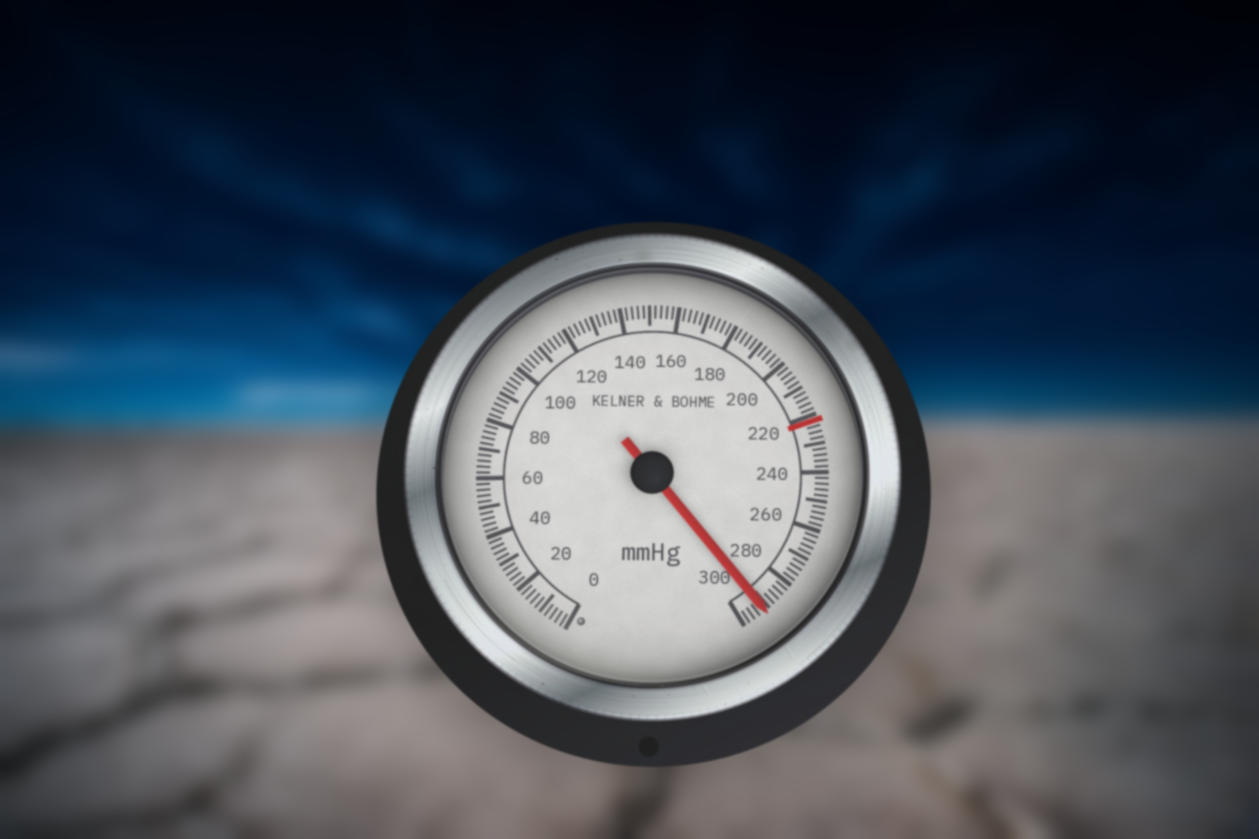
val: 292
